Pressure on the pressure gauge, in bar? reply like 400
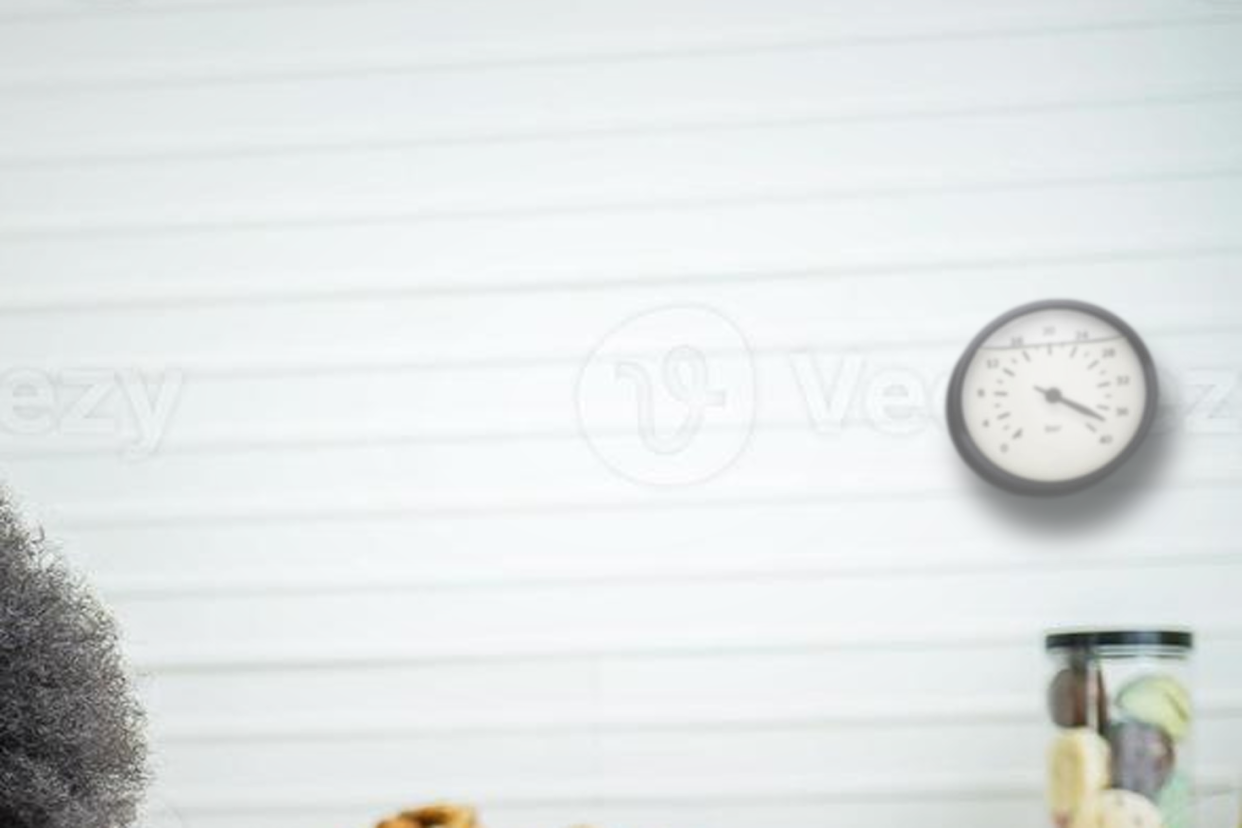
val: 38
